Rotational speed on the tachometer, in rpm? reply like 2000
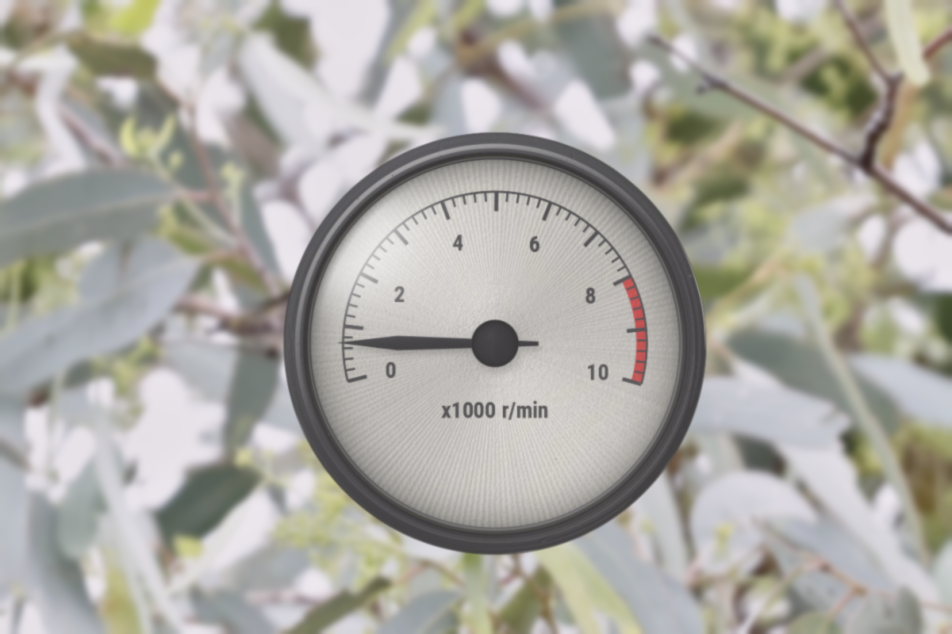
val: 700
